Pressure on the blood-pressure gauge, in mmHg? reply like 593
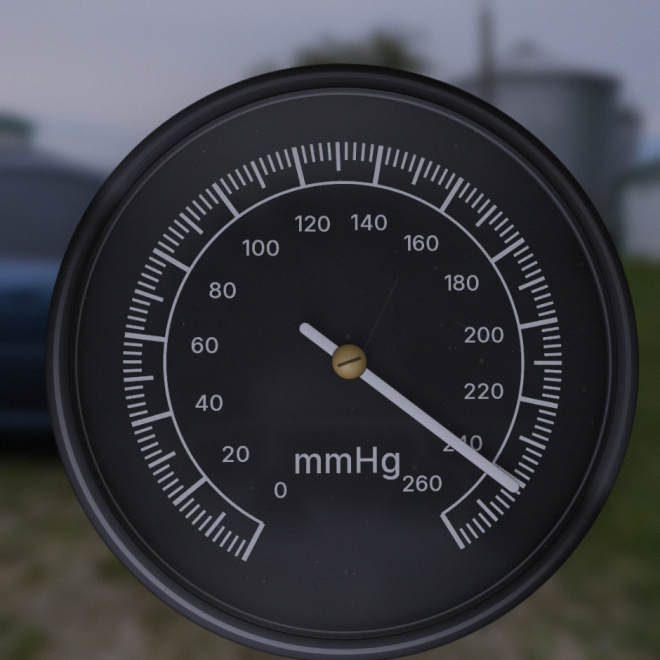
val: 242
